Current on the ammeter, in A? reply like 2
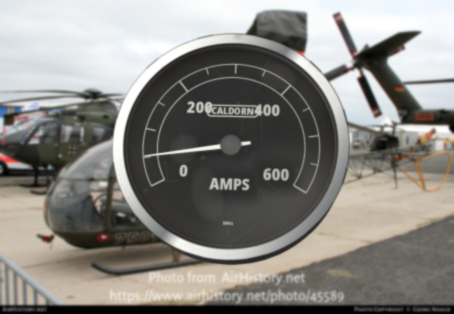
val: 50
